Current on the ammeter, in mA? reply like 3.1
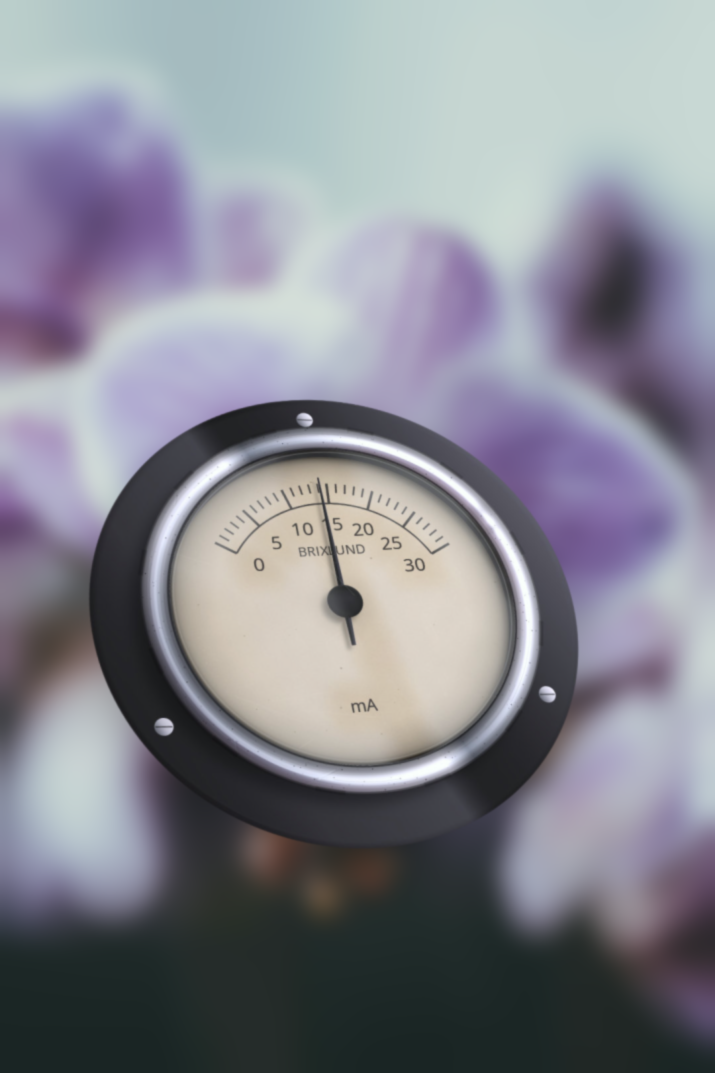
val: 14
